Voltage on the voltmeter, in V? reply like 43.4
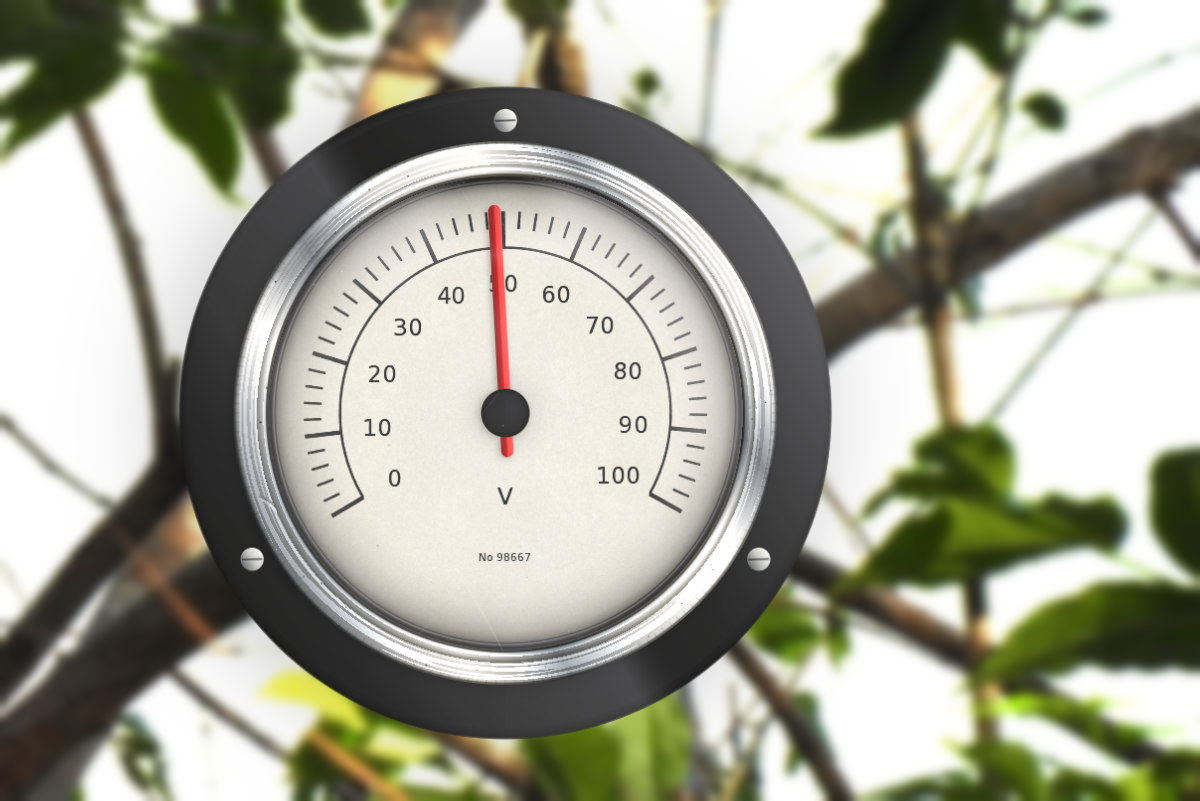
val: 49
